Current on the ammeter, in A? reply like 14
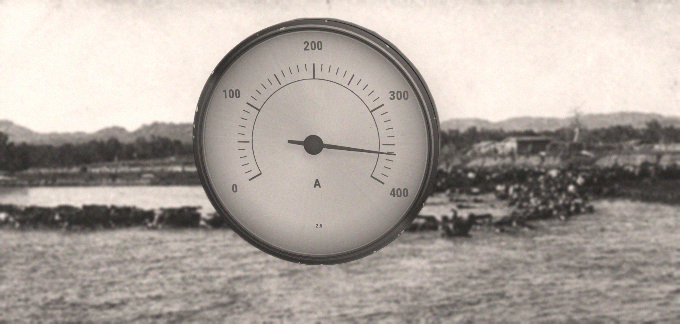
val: 360
